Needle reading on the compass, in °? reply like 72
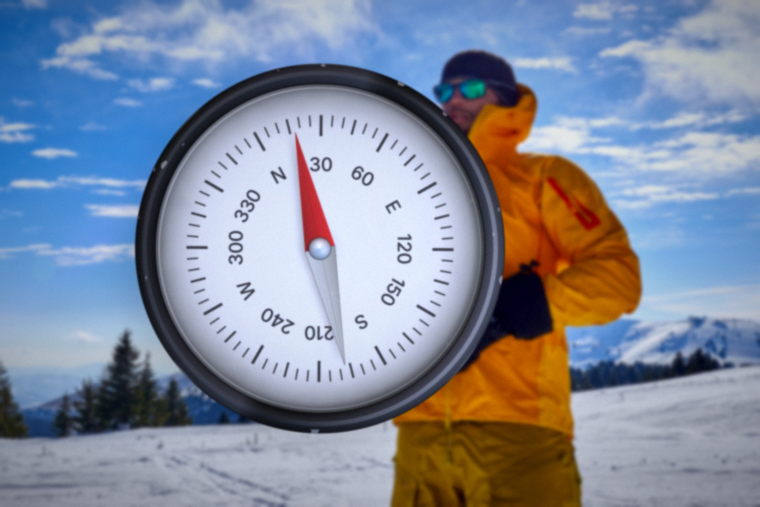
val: 17.5
